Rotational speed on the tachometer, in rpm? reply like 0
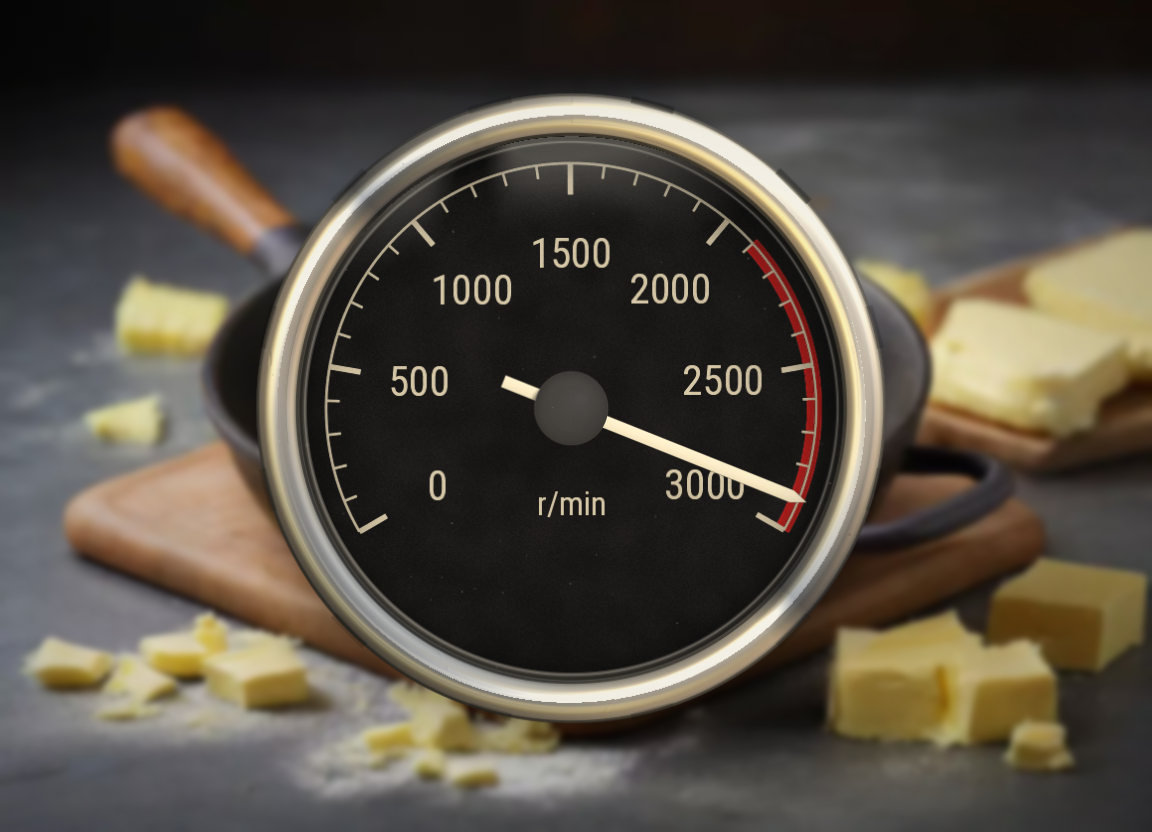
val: 2900
